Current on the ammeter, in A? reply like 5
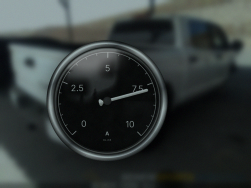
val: 7.75
